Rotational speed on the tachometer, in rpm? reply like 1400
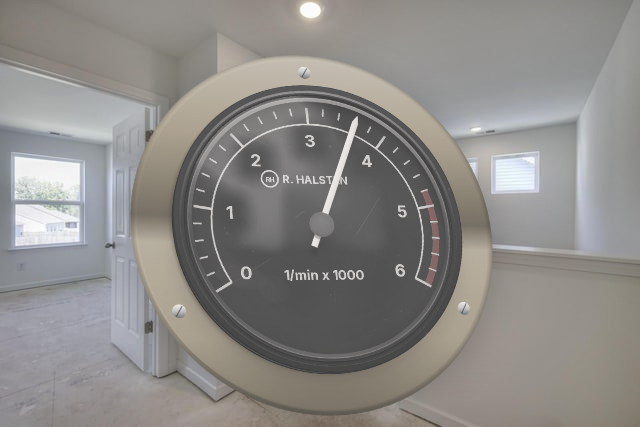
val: 3600
